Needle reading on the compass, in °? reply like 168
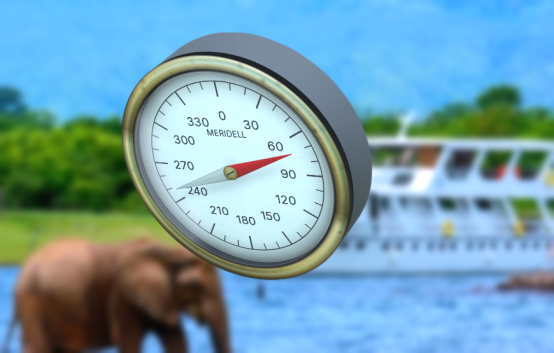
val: 70
